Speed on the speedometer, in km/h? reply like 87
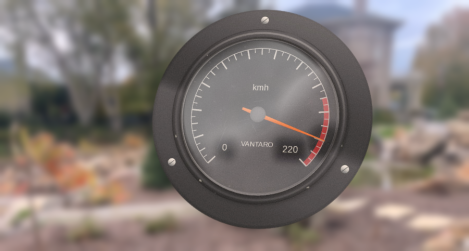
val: 200
